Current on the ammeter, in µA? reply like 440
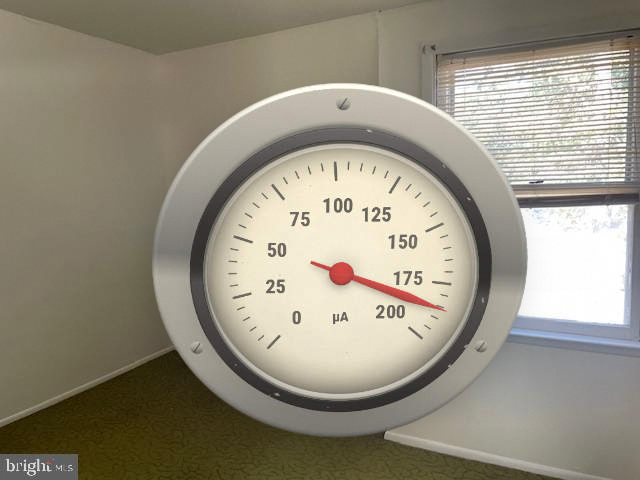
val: 185
